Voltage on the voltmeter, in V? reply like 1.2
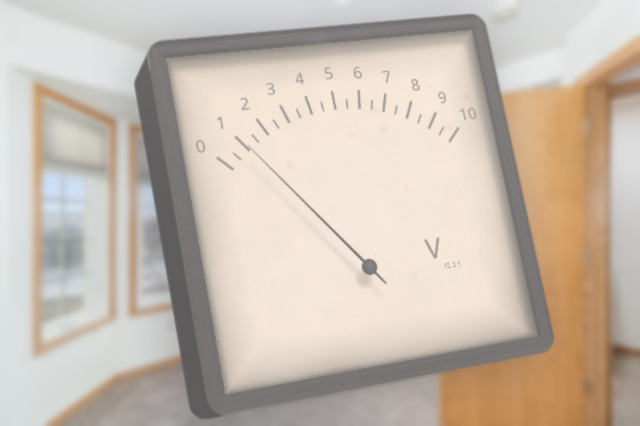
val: 1
